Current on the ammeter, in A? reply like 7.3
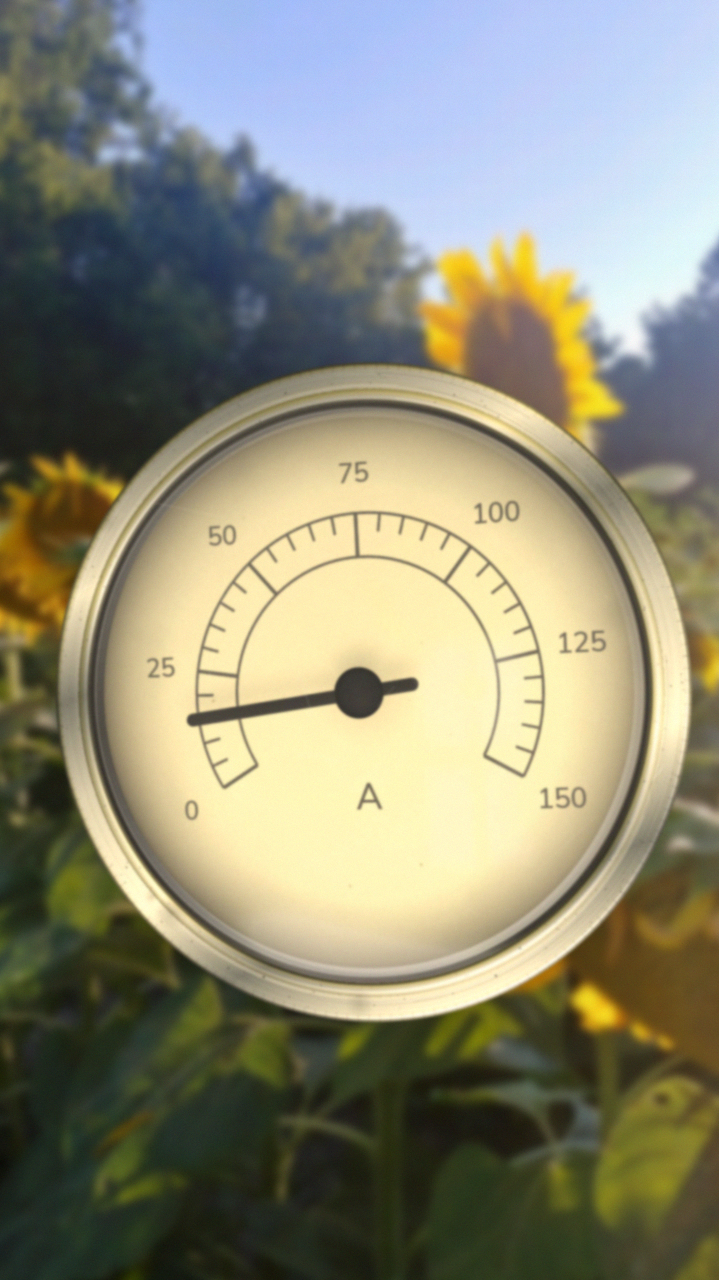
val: 15
